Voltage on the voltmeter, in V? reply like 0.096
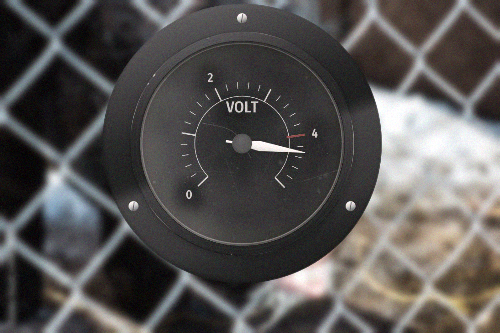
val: 4.3
